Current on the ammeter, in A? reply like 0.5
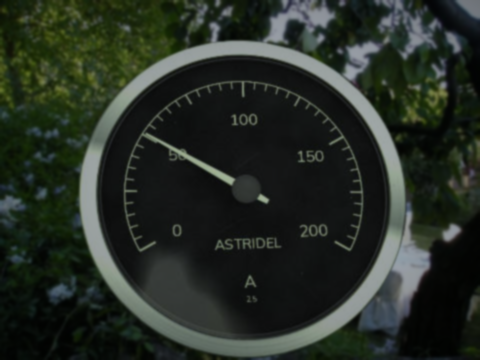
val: 50
